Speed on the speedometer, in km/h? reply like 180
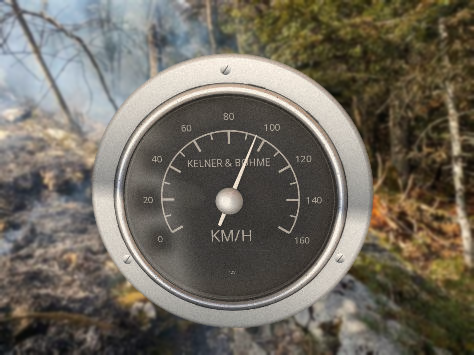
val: 95
